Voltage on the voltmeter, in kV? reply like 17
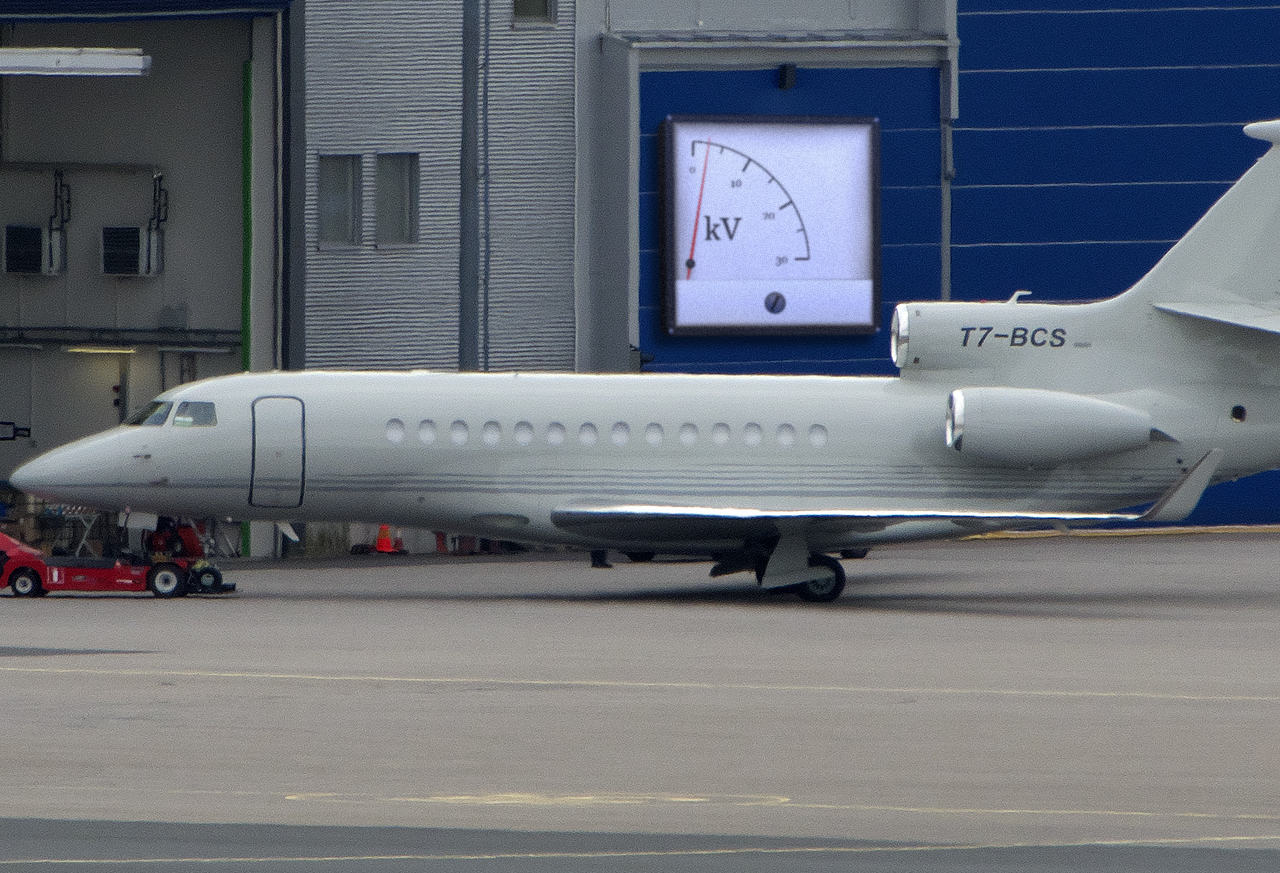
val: 2.5
